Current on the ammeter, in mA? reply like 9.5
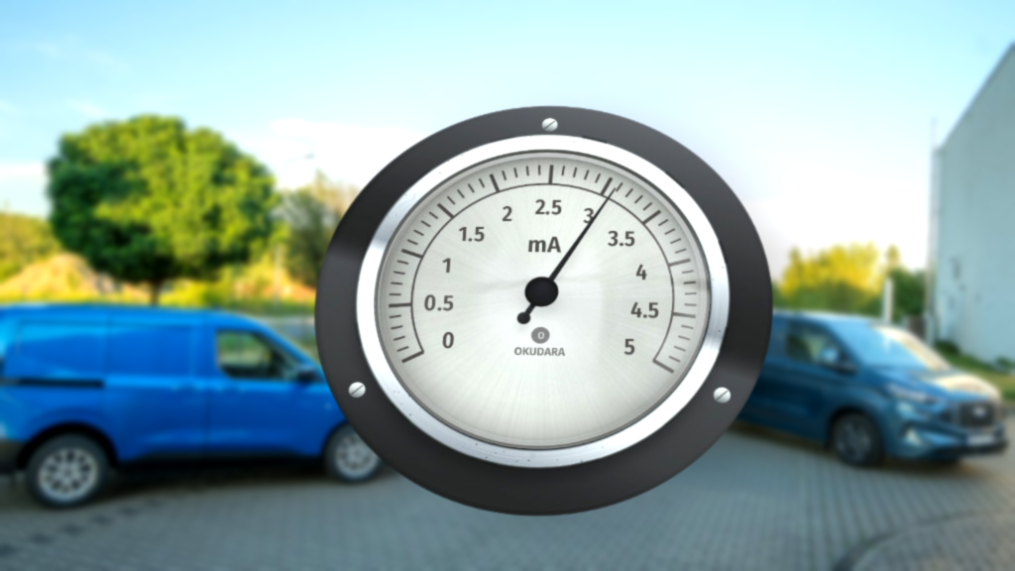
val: 3.1
